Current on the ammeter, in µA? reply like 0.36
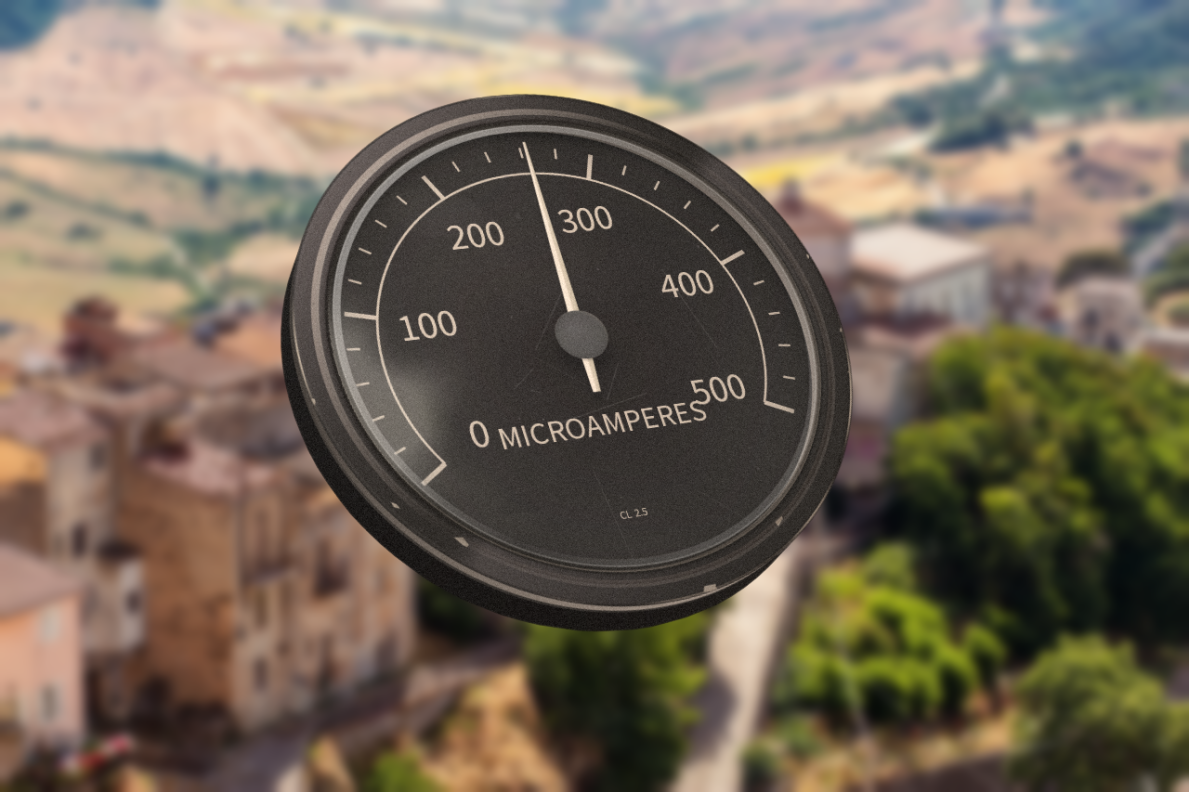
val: 260
